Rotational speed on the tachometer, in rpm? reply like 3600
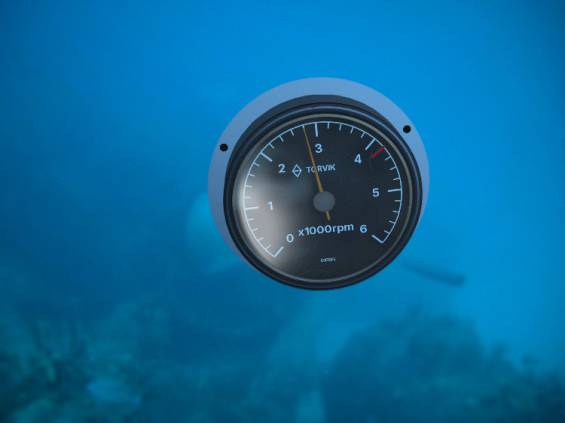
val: 2800
